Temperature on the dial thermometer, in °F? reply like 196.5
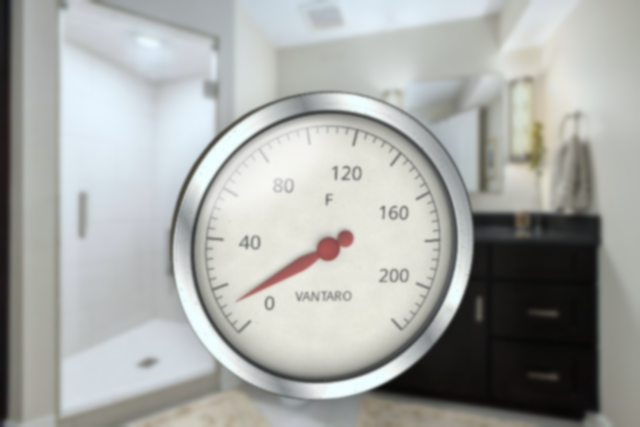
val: 12
